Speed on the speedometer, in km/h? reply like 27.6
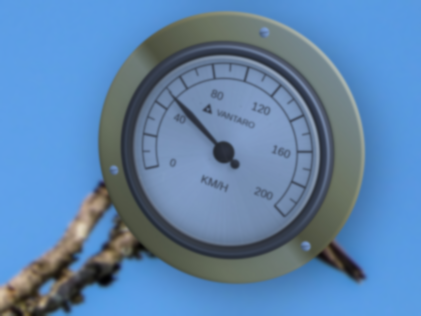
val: 50
